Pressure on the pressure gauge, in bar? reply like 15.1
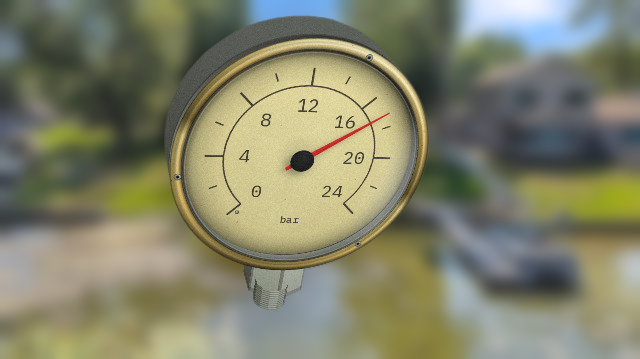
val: 17
